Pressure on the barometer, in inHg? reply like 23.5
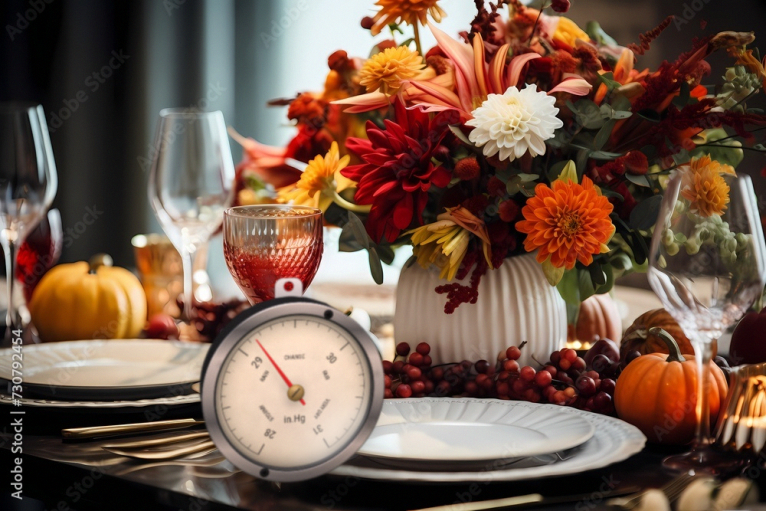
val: 29.15
